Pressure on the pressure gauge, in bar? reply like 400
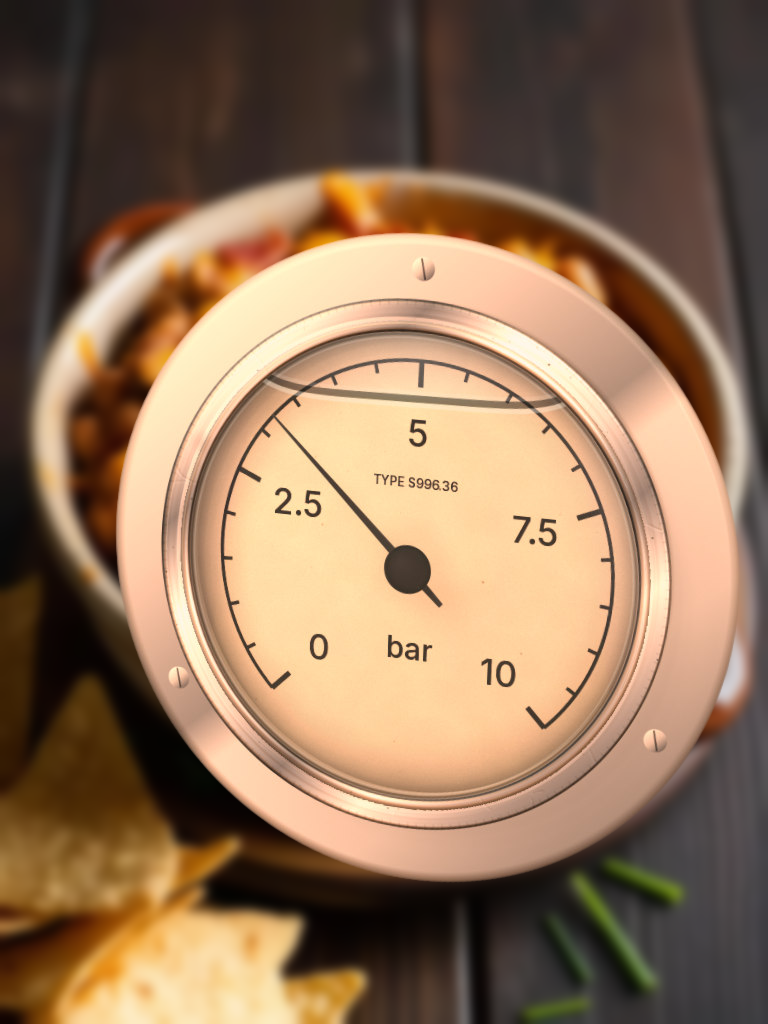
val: 3.25
